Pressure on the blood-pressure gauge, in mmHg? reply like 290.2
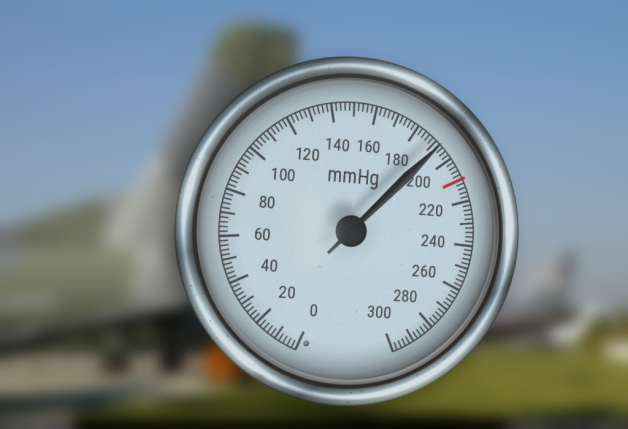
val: 192
